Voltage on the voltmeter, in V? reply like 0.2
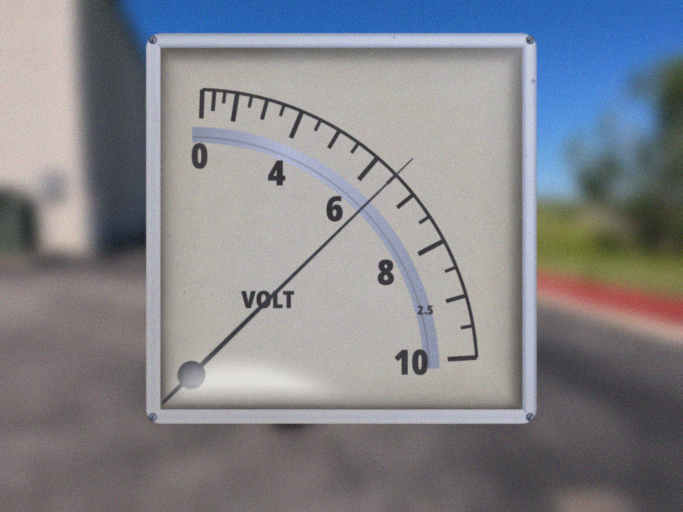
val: 6.5
